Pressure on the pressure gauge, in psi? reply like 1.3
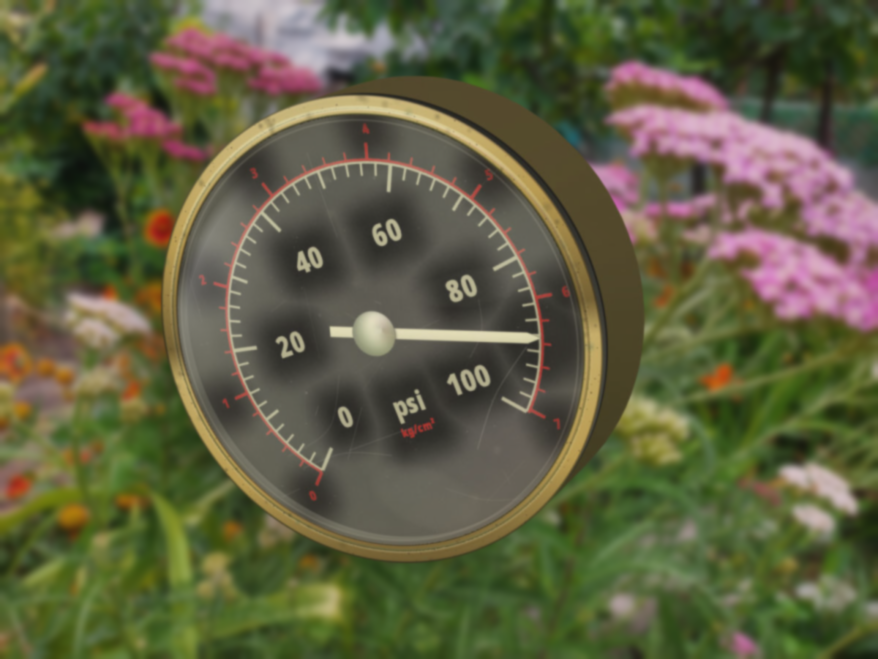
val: 90
